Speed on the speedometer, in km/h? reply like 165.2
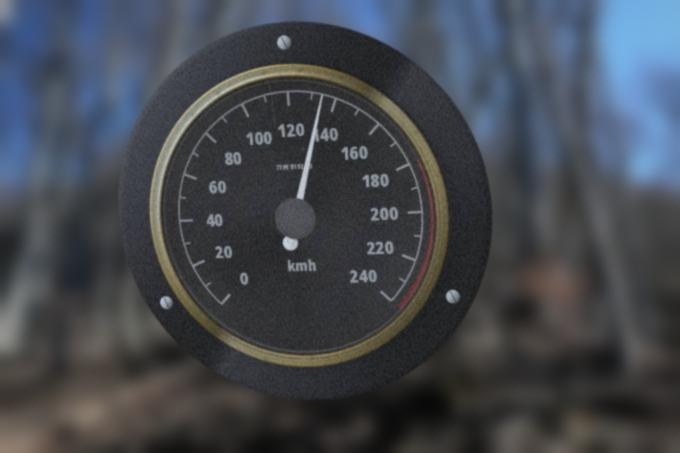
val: 135
